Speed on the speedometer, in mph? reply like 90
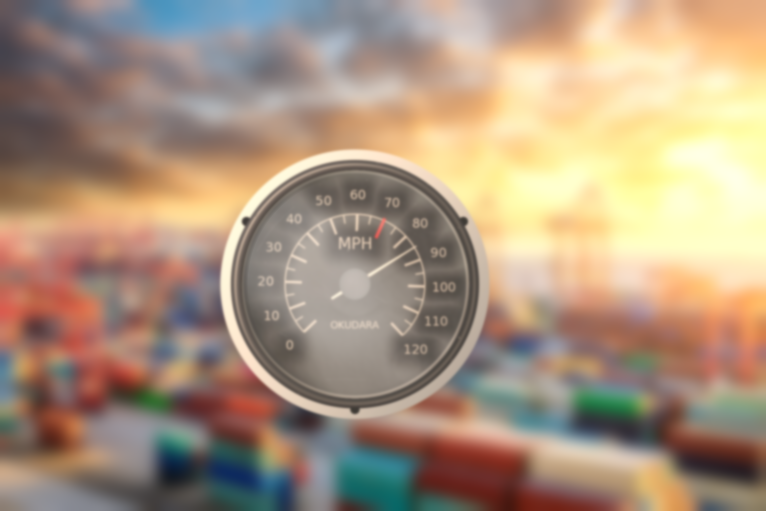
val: 85
